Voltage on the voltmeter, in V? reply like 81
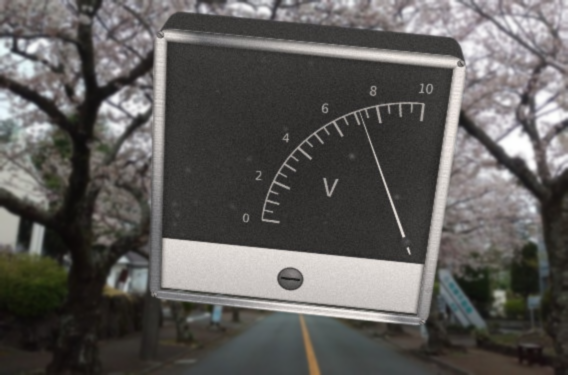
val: 7.25
